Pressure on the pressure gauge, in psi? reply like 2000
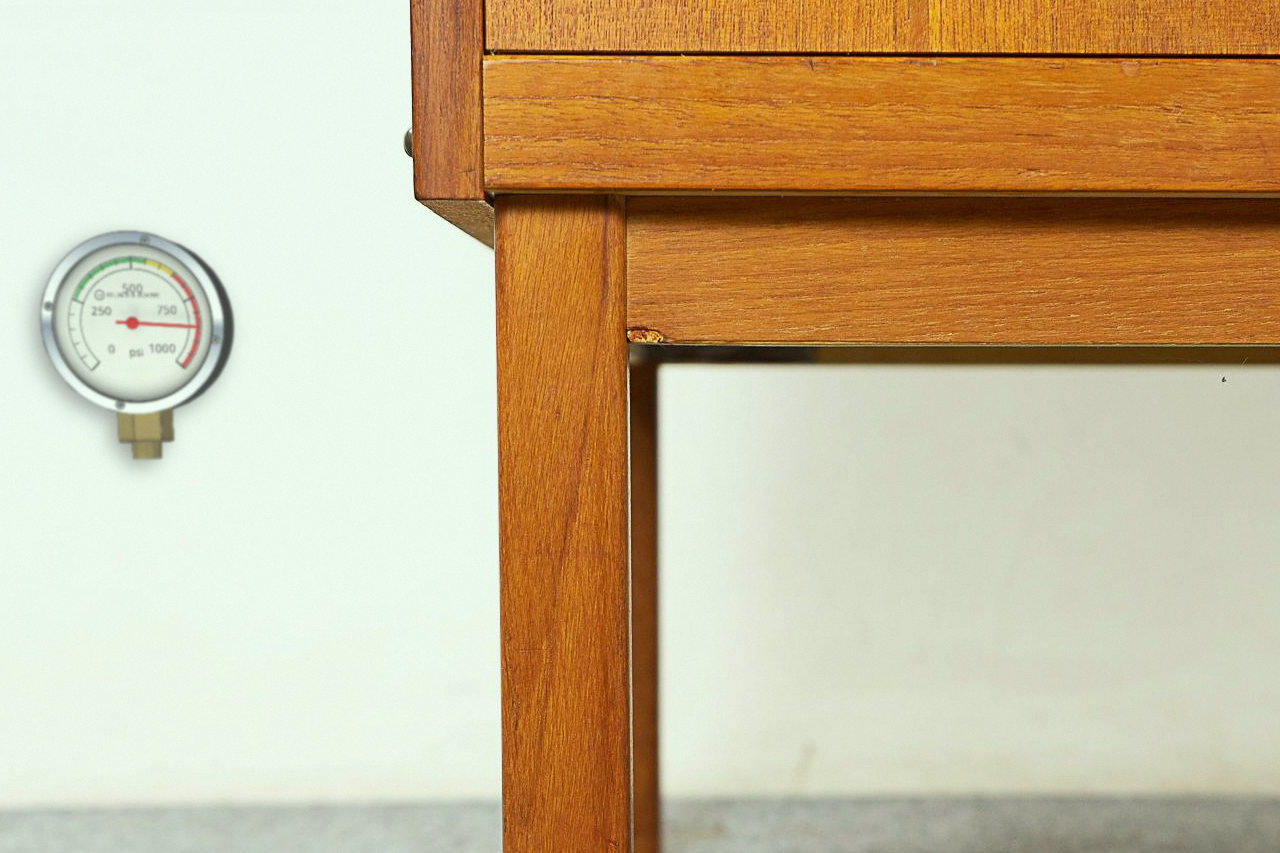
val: 850
